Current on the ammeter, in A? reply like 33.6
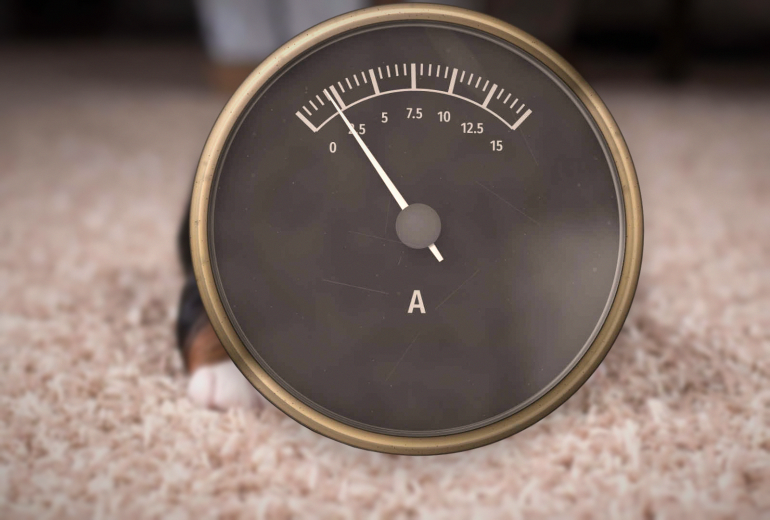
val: 2
